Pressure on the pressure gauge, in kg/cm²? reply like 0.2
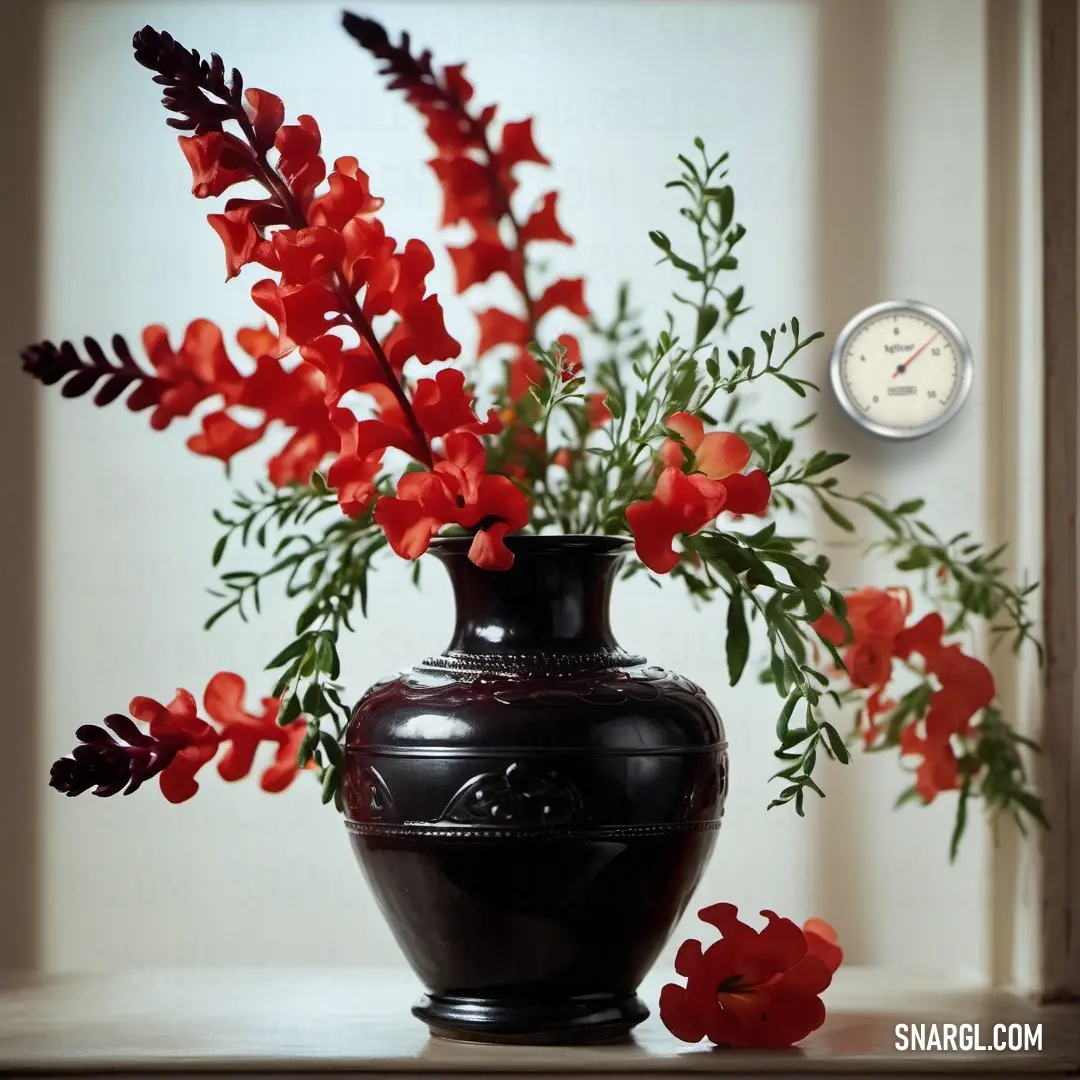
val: 11
